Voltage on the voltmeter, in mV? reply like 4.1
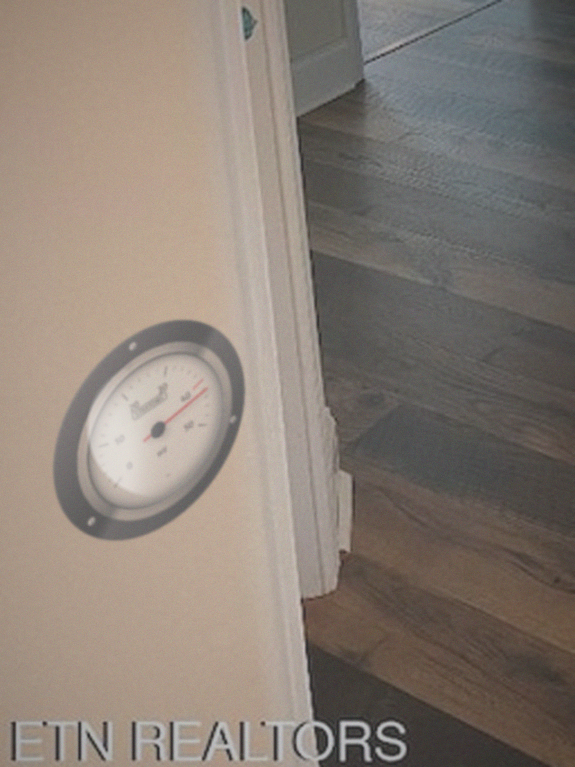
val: 42
